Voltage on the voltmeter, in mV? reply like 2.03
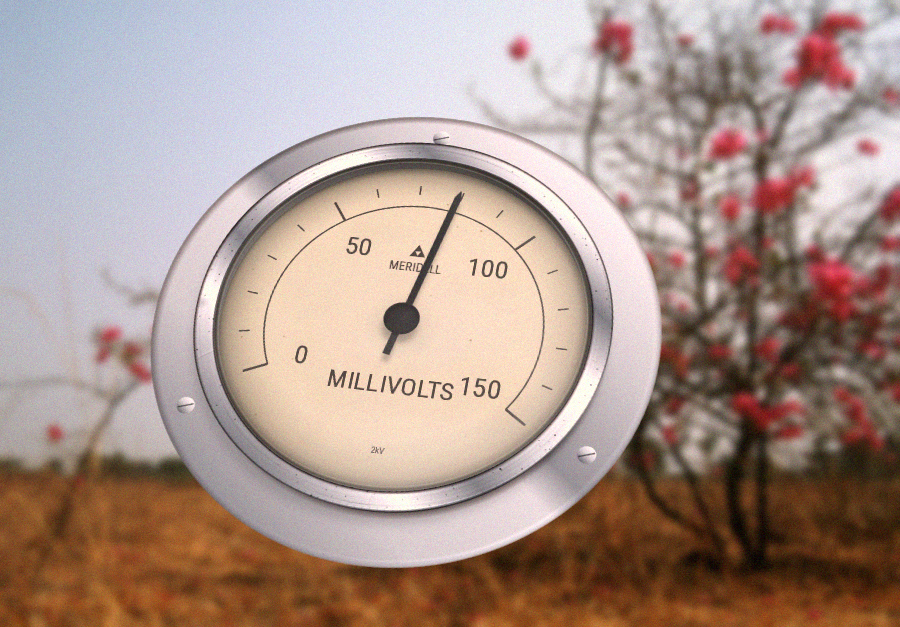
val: 80
